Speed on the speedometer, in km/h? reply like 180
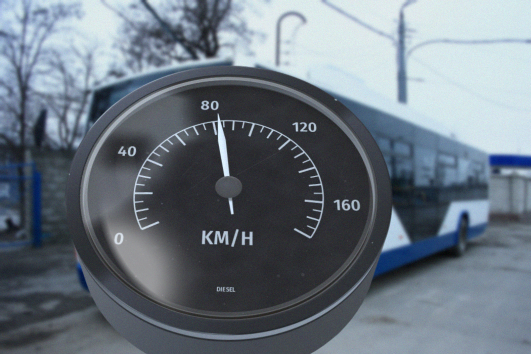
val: 82.5
